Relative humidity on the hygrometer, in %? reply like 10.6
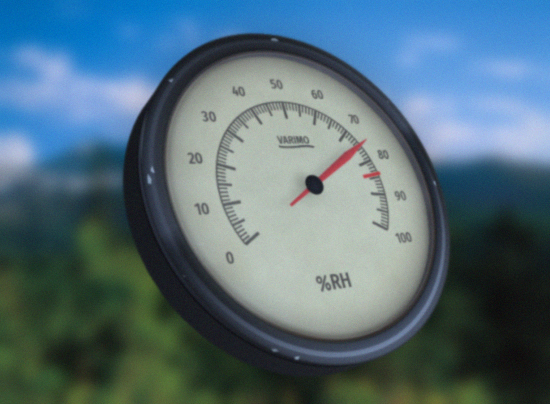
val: 75
